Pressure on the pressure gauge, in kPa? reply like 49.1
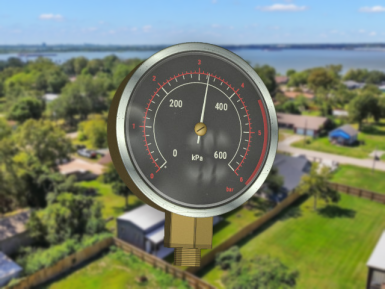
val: 320
